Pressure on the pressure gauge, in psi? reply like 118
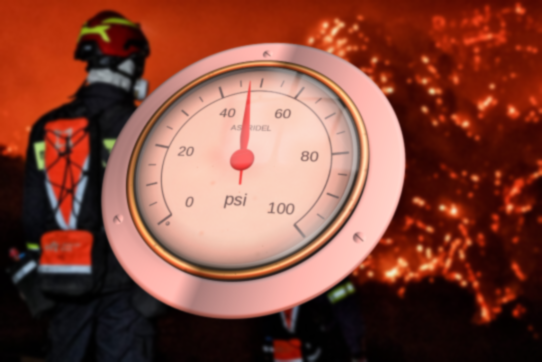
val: 47.5
